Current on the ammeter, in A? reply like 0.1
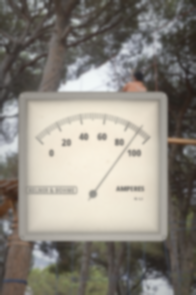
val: 90
